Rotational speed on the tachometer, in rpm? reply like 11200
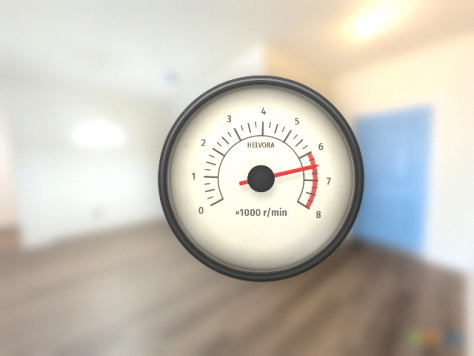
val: 6500
